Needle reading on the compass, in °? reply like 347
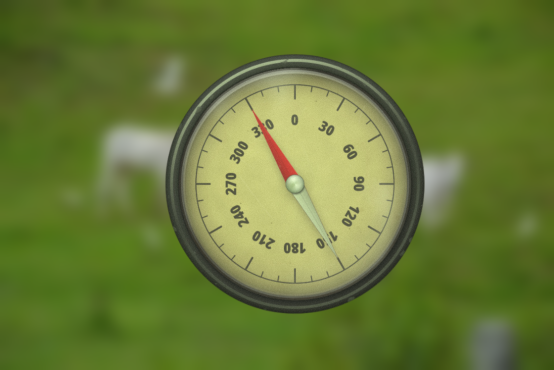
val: 330
